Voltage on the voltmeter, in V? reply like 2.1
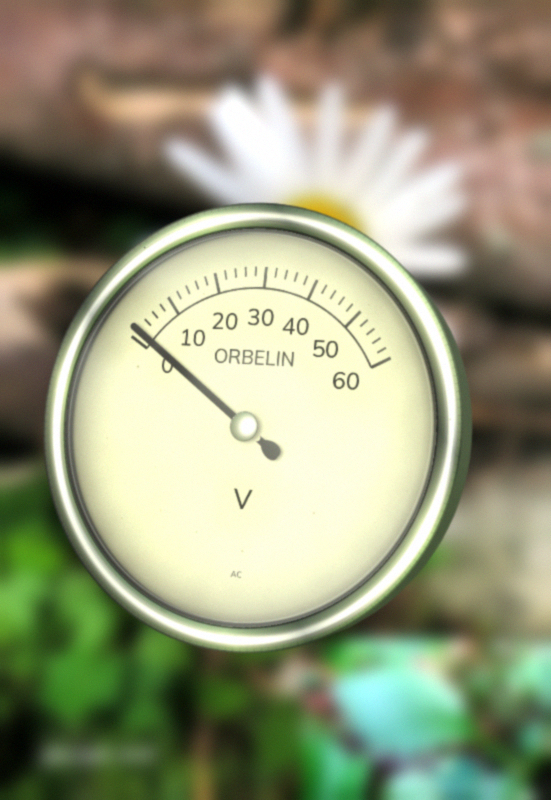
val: 2
